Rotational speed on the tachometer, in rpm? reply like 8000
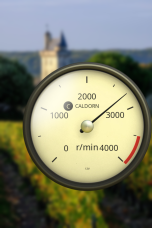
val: 2750
